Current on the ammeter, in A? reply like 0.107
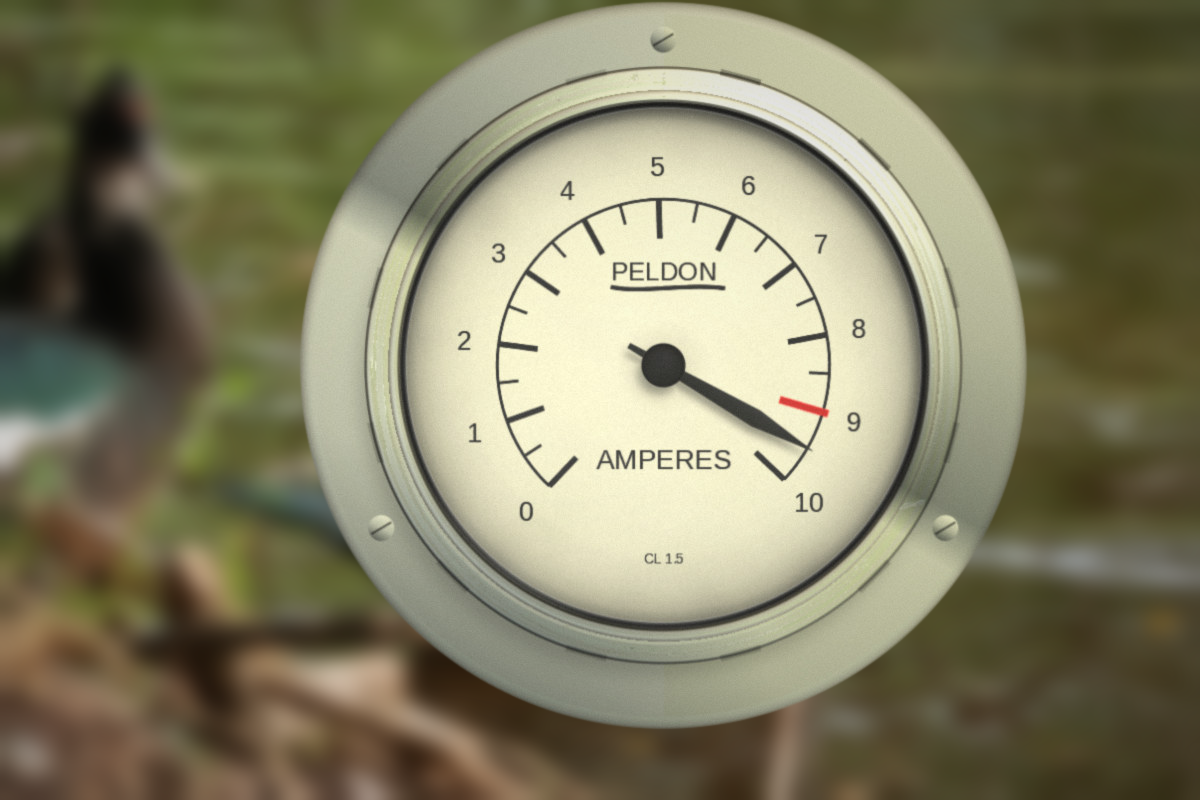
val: 9.5
